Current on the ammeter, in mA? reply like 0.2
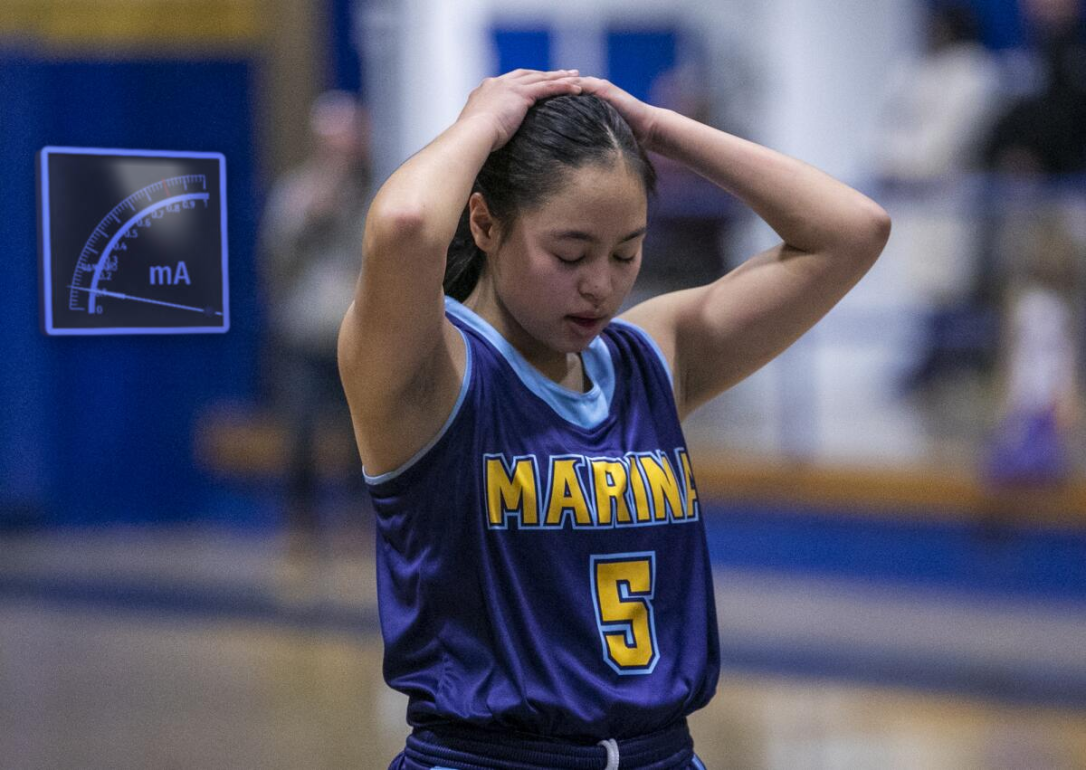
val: 0.1
